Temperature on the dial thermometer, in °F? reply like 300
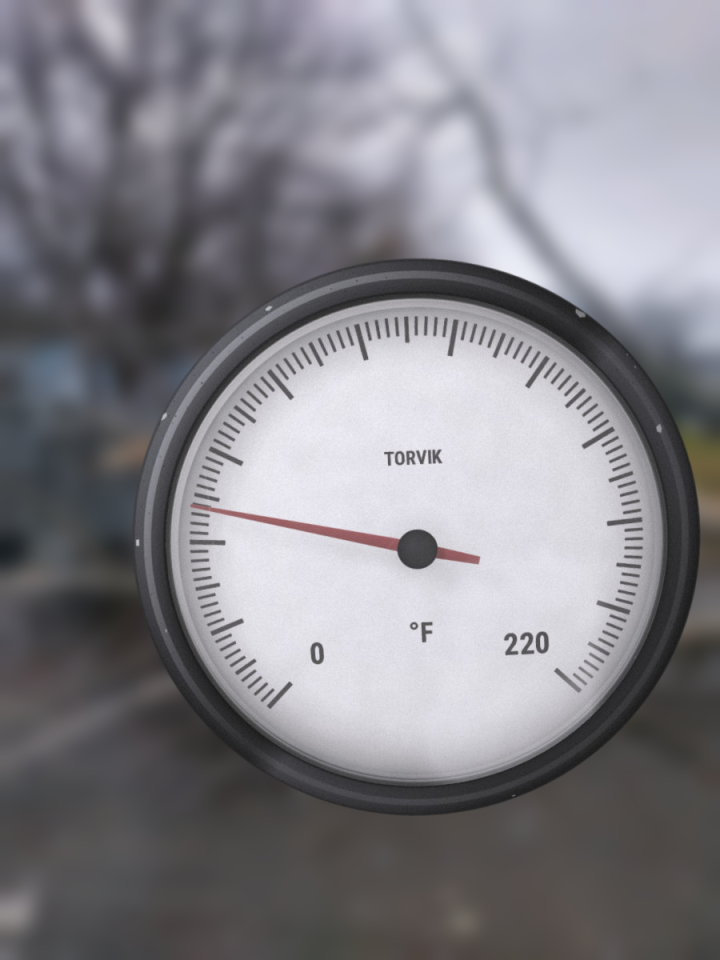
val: 48
